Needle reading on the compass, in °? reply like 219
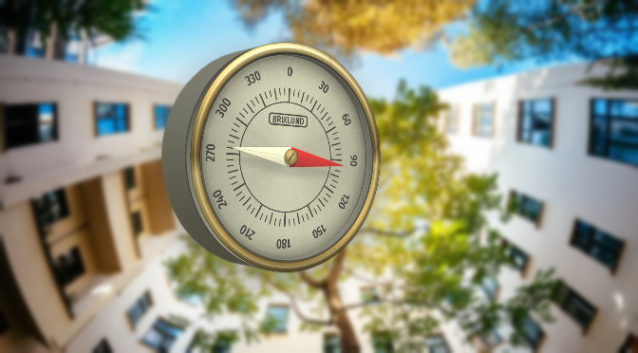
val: 95
